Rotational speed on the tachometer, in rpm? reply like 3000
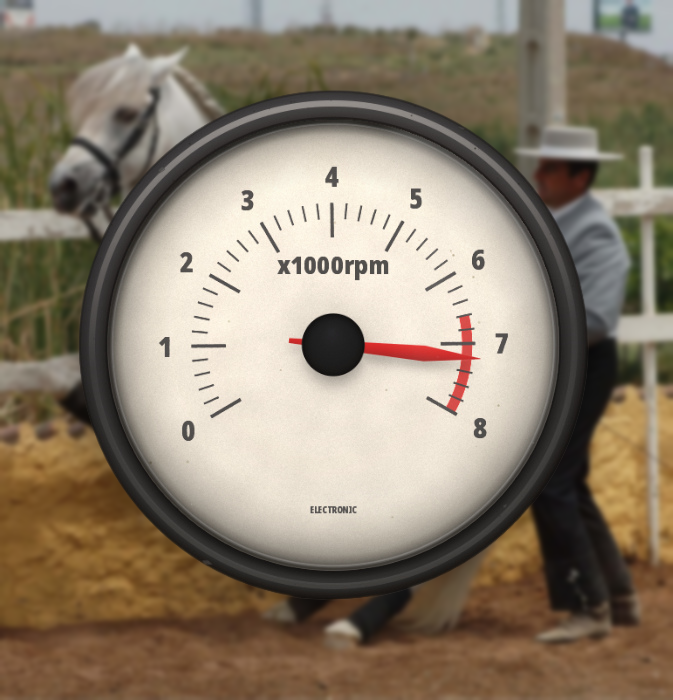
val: 7200
